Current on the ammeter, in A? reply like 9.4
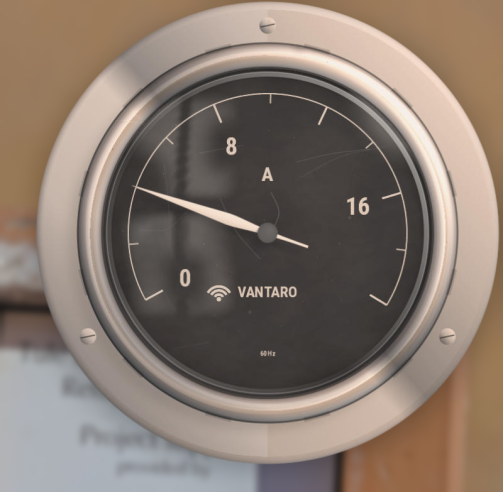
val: 4
